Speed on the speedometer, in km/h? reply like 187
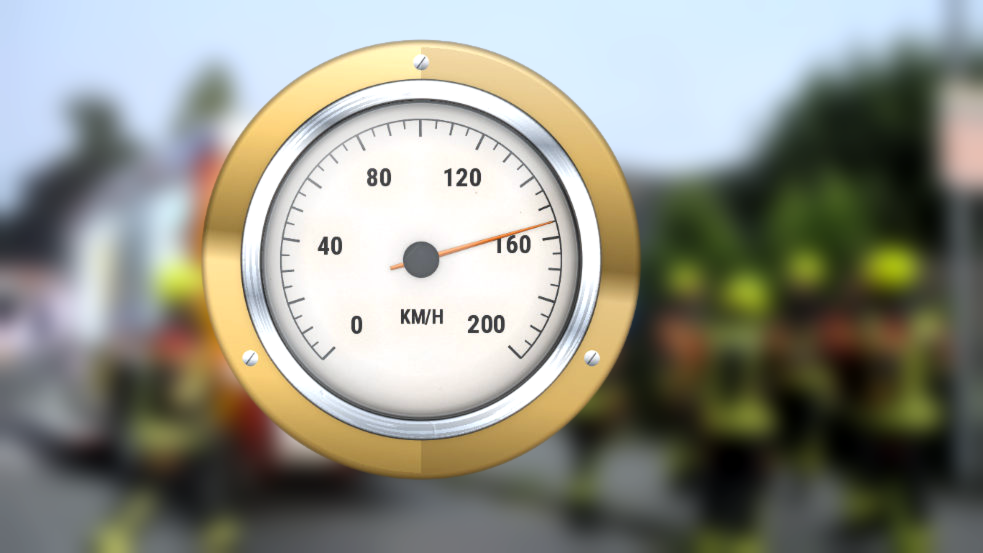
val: 155
